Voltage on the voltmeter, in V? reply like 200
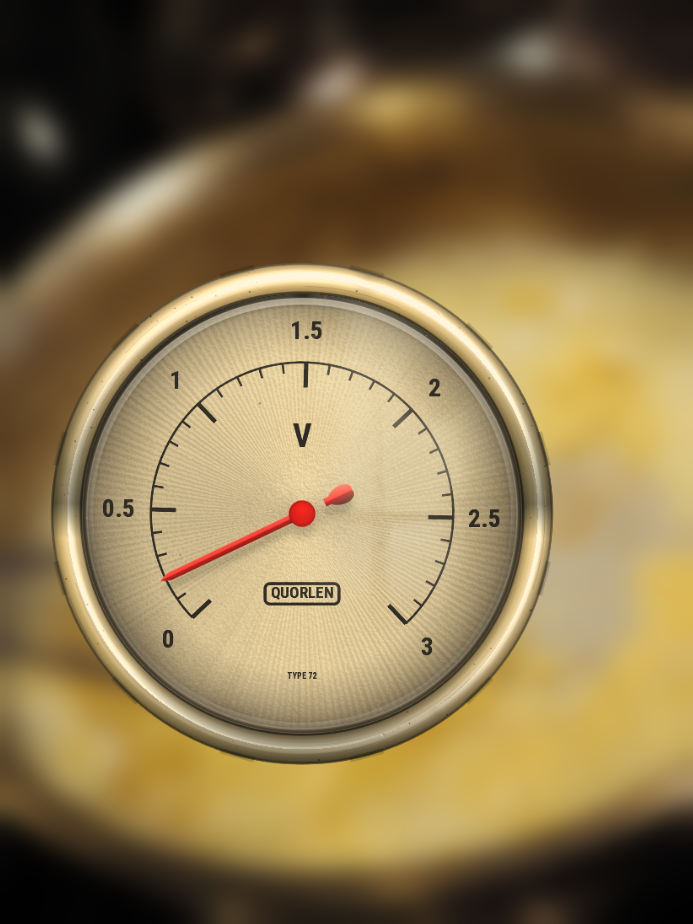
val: 0.2
